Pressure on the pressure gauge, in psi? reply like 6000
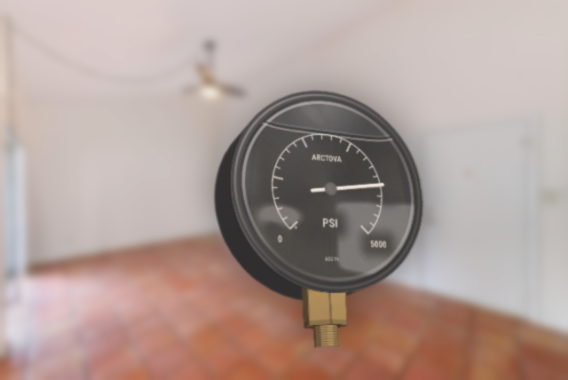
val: 4000
